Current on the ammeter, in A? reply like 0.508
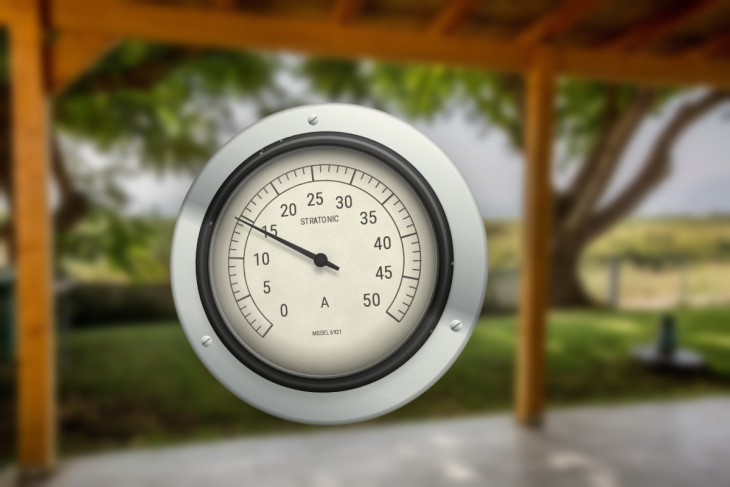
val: 14.5
